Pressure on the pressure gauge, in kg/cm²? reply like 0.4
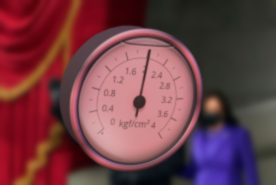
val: 2
